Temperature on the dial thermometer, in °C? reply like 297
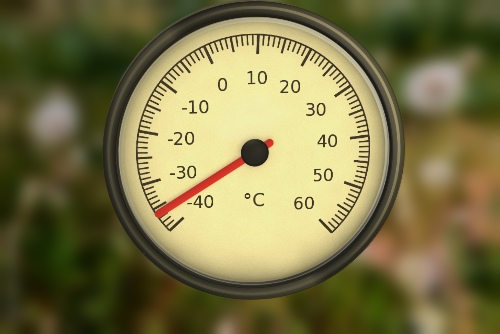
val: -36
